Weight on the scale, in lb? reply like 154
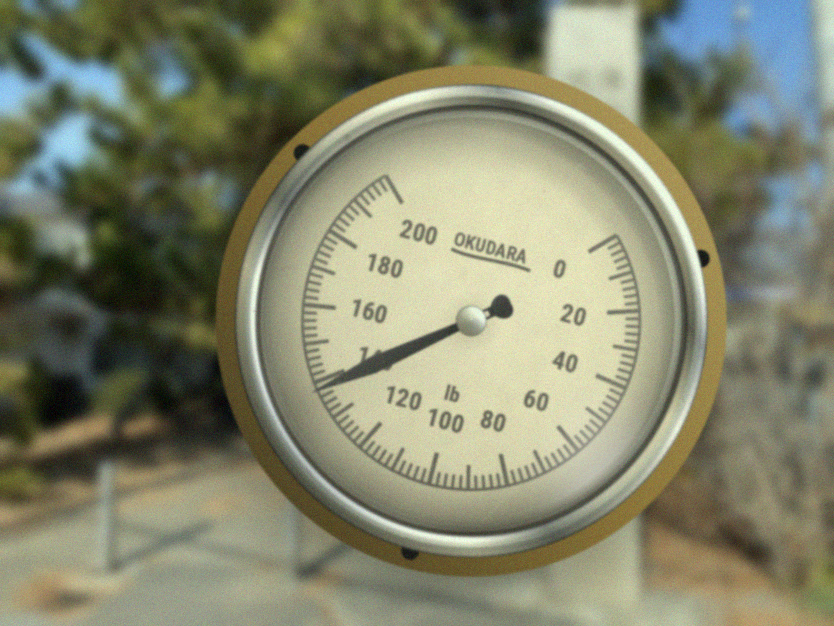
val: 138
